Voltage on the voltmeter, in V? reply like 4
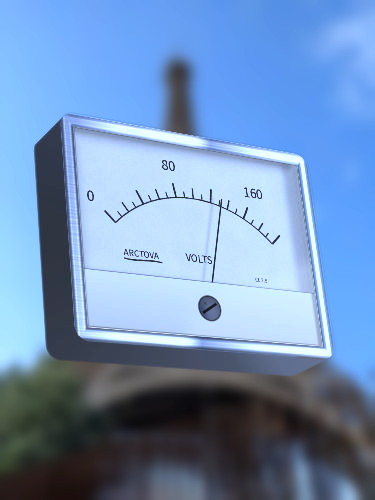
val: 130
